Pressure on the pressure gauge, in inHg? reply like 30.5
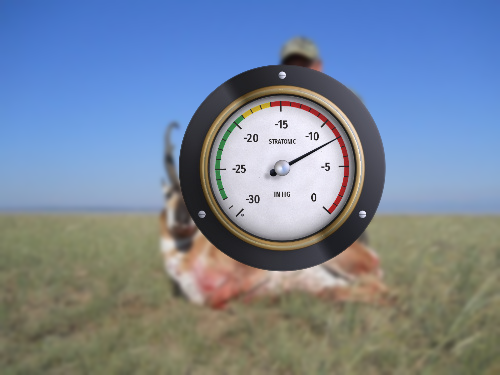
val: -8
